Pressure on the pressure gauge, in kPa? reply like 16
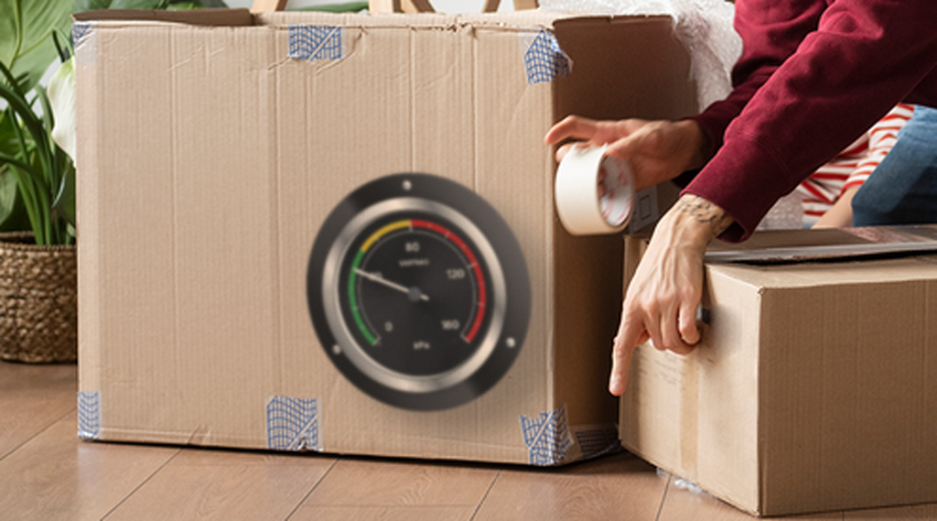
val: 40
